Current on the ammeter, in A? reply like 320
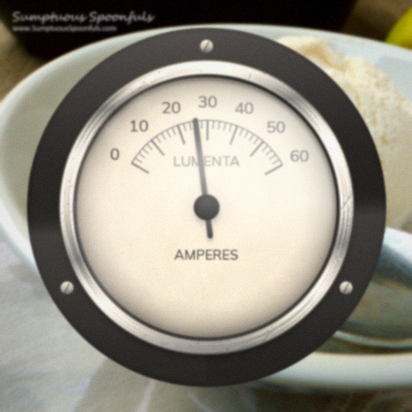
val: 26
